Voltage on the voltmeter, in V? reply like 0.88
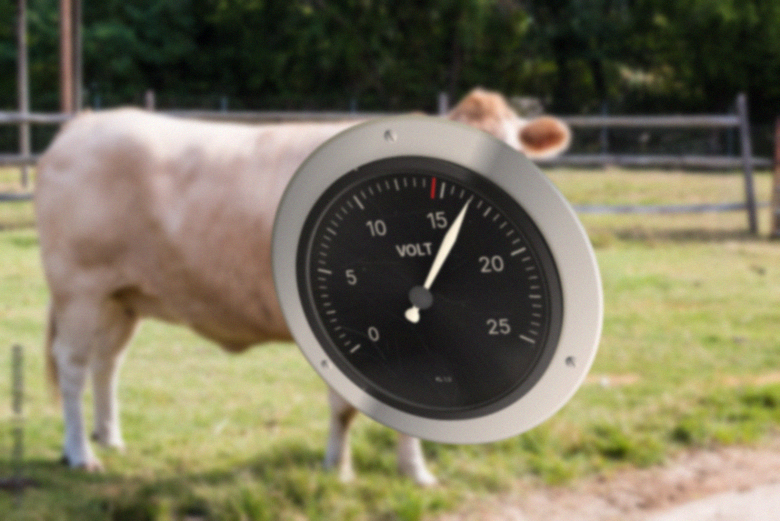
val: 16.5
